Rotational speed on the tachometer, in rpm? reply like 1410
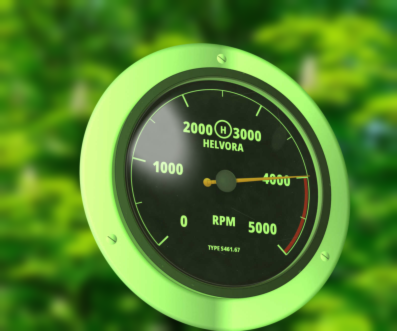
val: 4000
